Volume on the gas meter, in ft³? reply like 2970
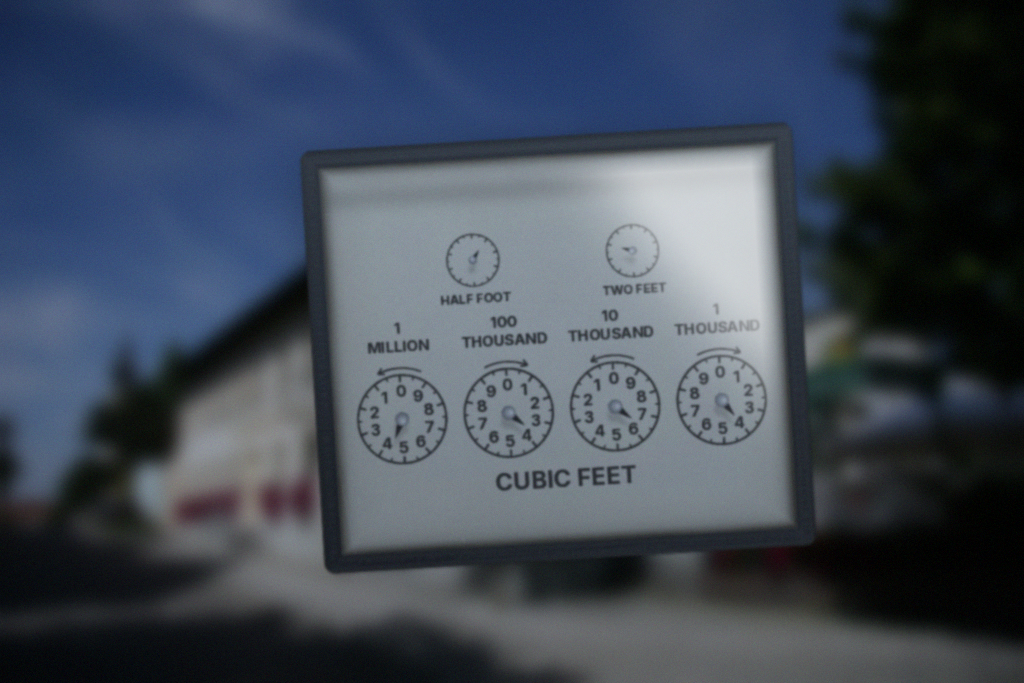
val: 436400
